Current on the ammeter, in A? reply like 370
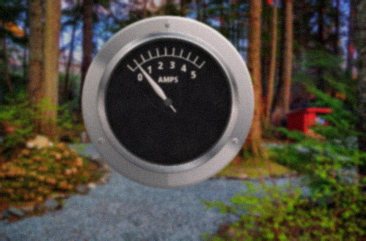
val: 0.5
